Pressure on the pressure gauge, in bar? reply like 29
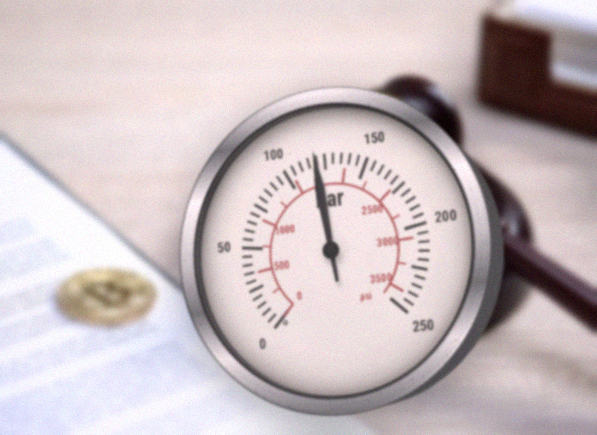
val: 120
